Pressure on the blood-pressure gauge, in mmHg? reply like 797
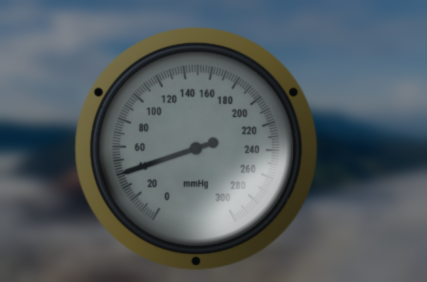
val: 40
